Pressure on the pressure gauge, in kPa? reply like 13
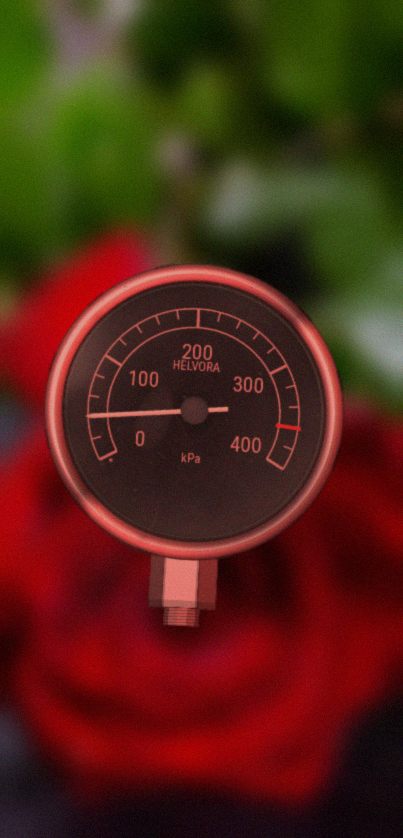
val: 40
